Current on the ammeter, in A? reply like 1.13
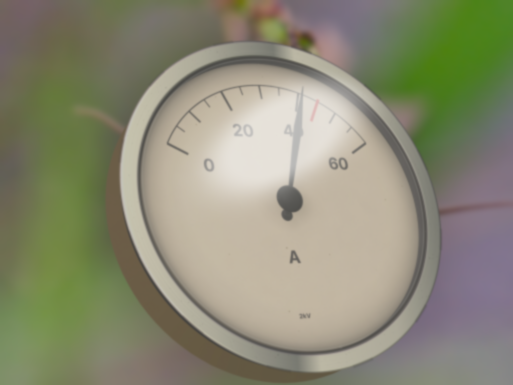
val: 40
